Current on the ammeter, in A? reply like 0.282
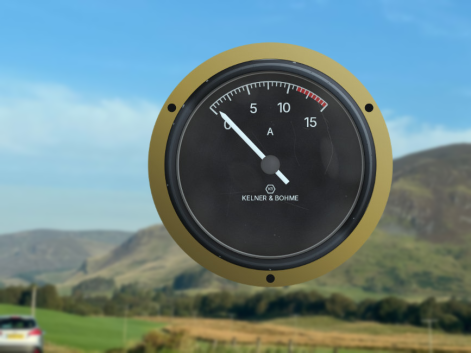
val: 0.5
